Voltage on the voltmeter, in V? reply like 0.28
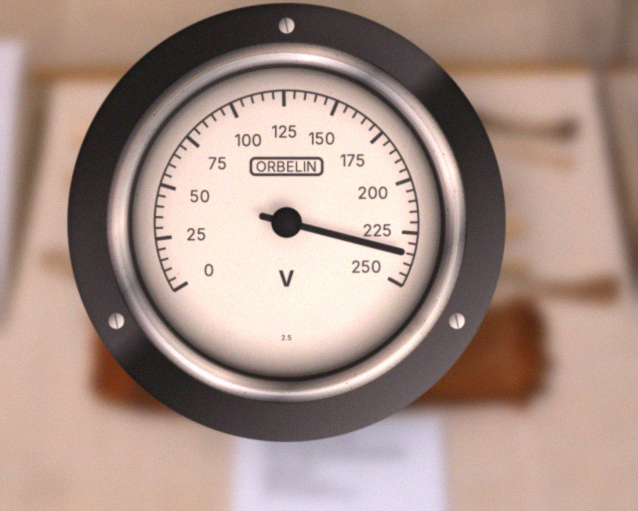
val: 235
